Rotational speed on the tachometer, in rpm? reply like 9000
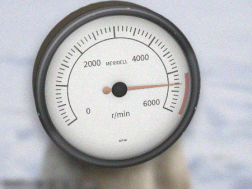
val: 5300
